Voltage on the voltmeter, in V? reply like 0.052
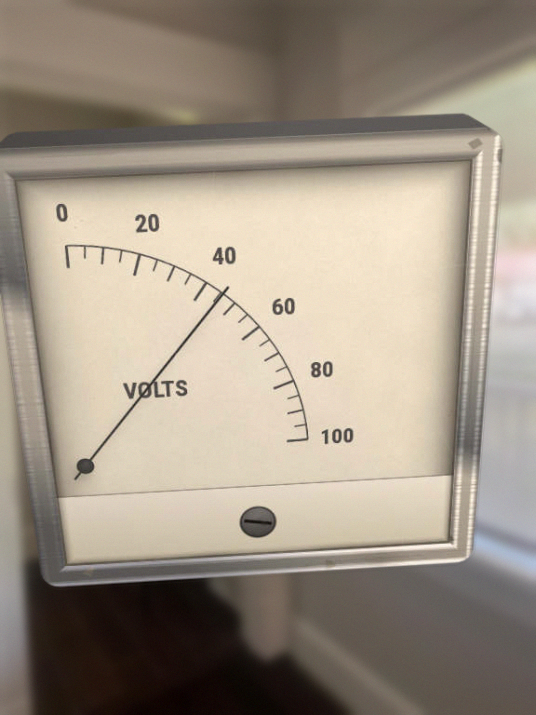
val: 45
